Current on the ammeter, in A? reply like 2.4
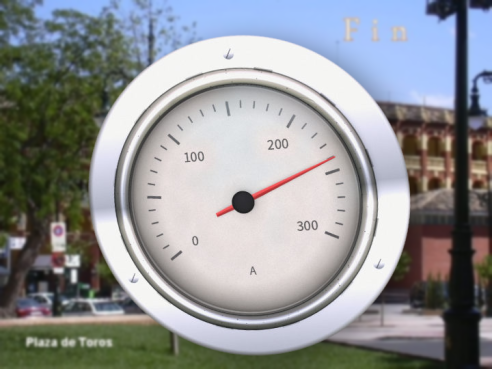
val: 240
